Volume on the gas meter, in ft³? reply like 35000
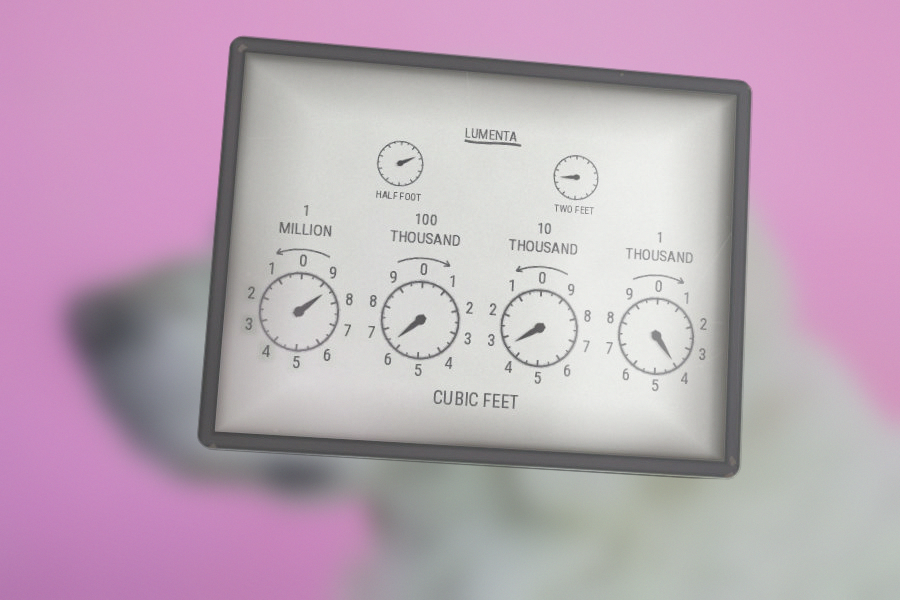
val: 863400
